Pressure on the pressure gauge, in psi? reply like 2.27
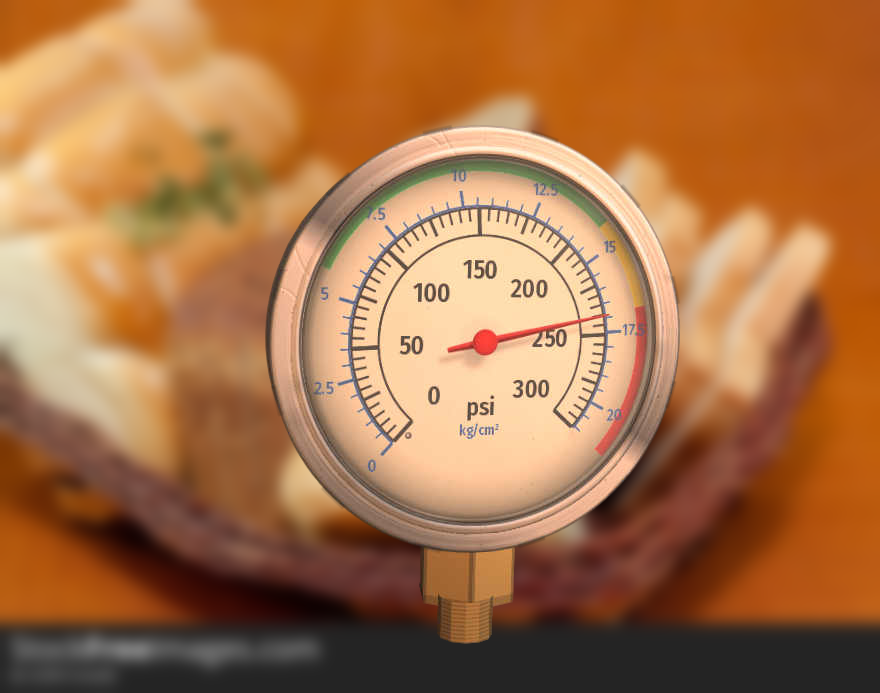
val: 240
